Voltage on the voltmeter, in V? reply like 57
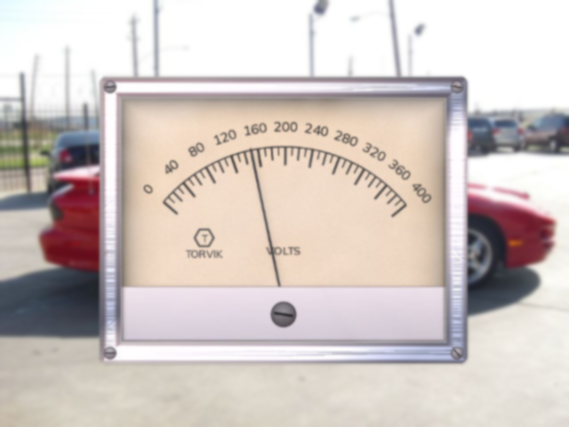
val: 150
